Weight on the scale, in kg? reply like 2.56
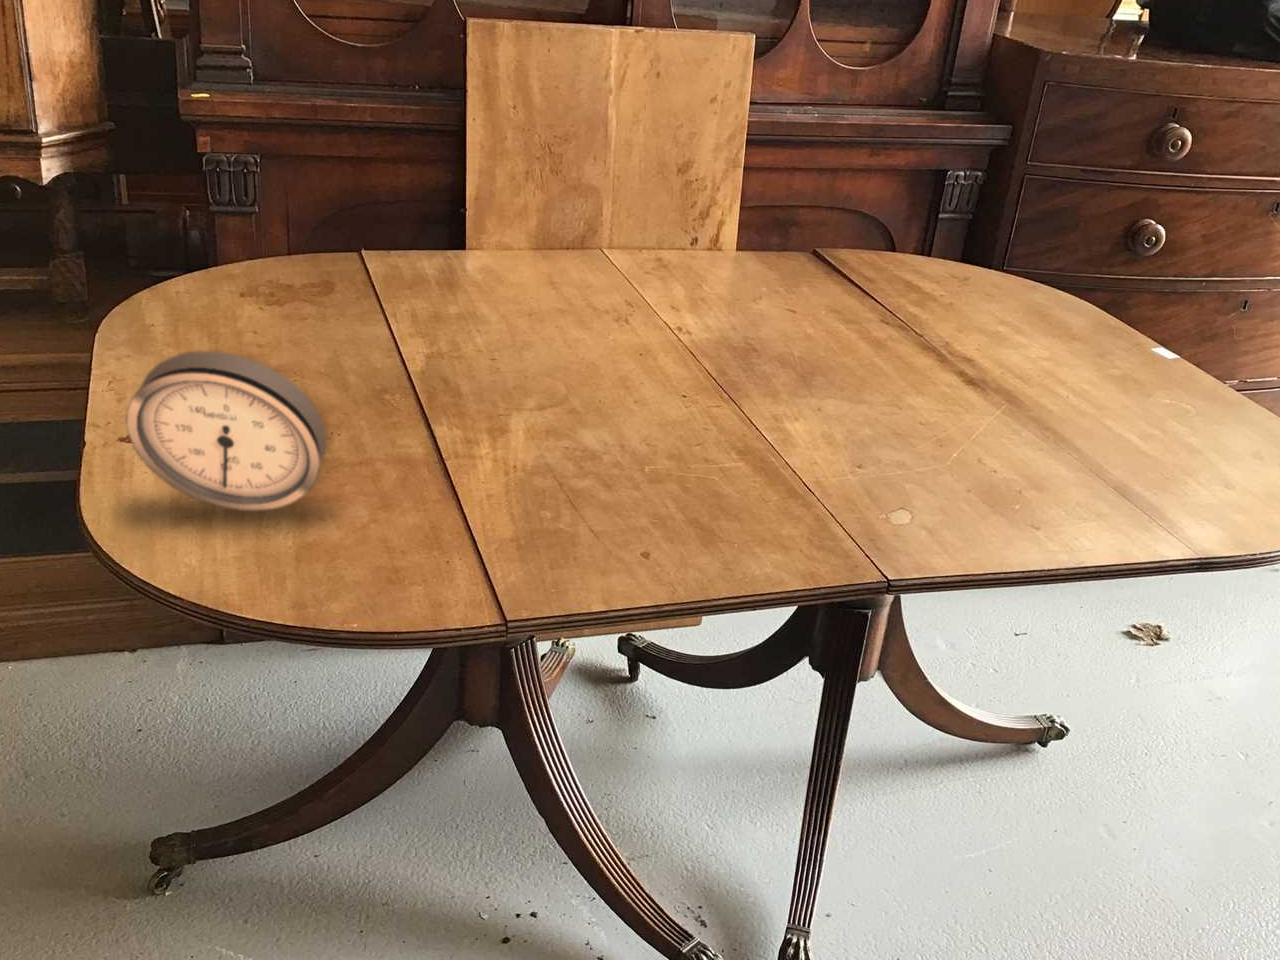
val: 80
